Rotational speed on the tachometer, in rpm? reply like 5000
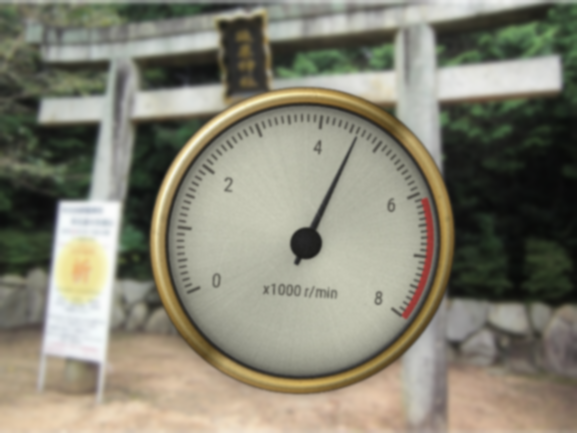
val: 4600
